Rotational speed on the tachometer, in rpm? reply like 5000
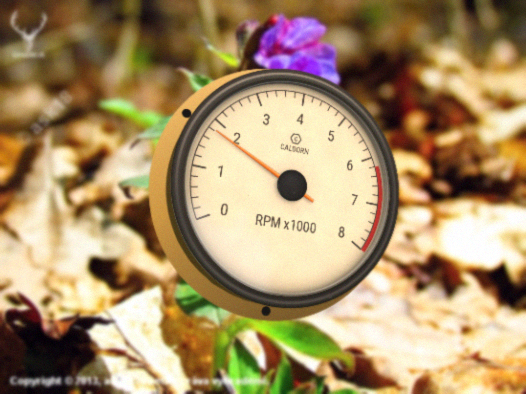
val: 1800
